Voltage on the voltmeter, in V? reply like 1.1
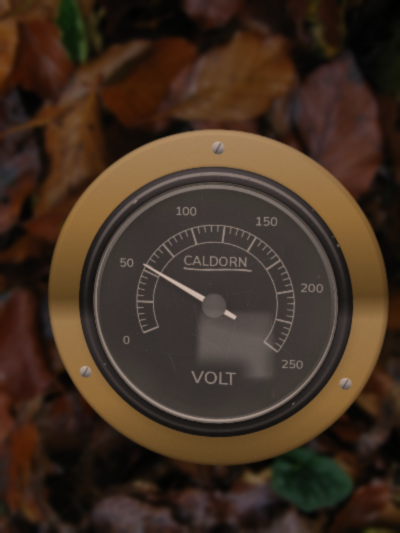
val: 55
